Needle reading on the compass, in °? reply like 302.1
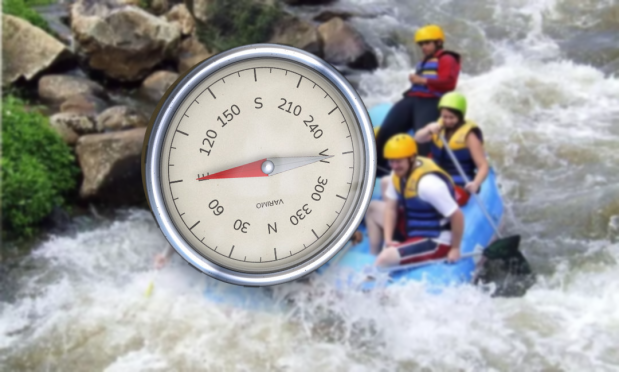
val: 90
